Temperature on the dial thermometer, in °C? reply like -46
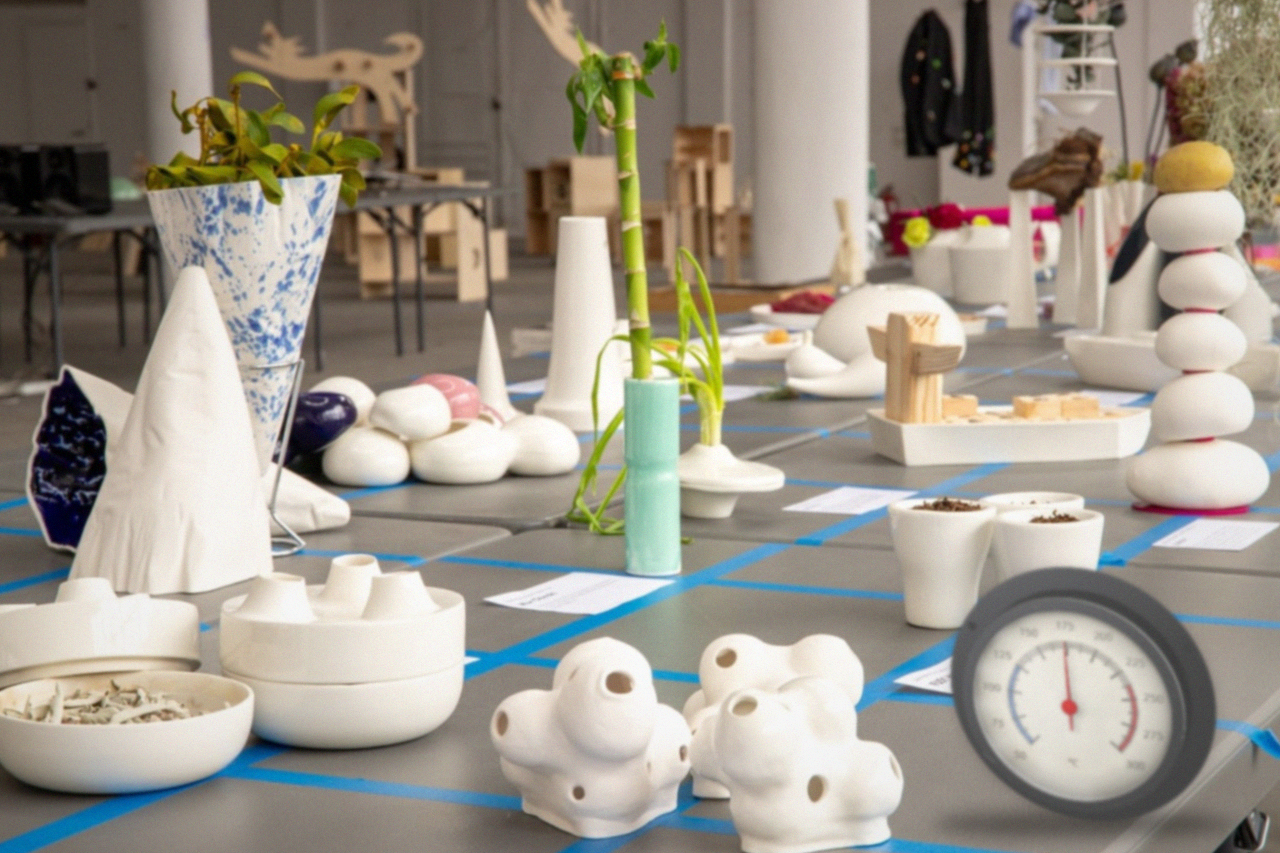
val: 175
